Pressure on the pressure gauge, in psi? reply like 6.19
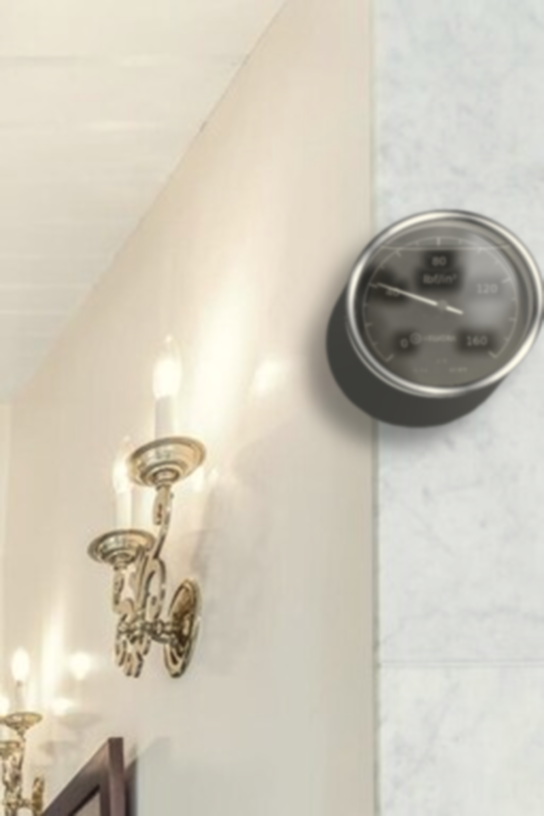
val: 40
